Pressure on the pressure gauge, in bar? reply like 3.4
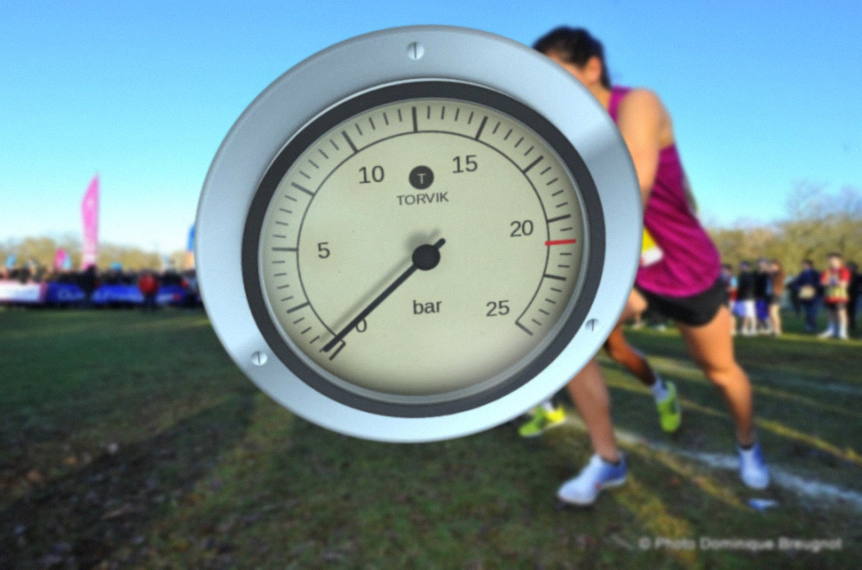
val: 0.5
